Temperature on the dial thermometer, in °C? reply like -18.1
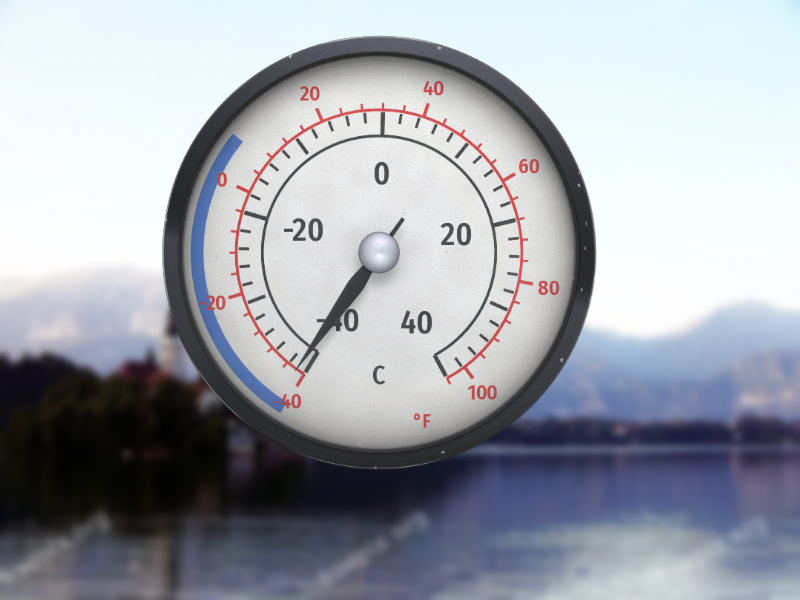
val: -39
